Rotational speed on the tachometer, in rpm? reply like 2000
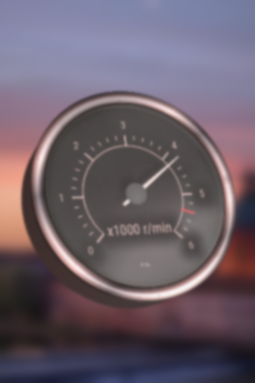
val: 4200
